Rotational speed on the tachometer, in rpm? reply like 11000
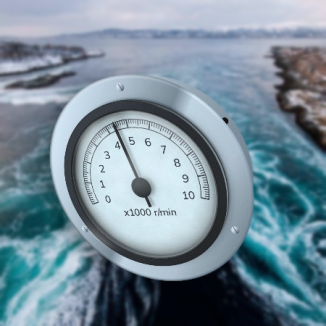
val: 4500
